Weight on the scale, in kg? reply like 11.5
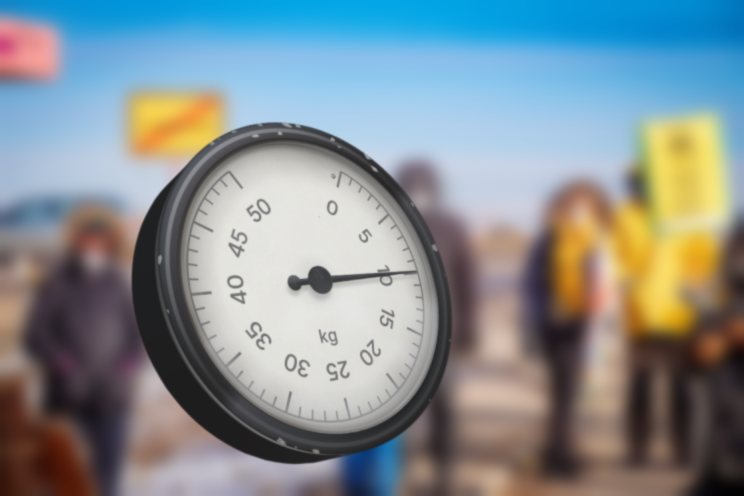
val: 10
